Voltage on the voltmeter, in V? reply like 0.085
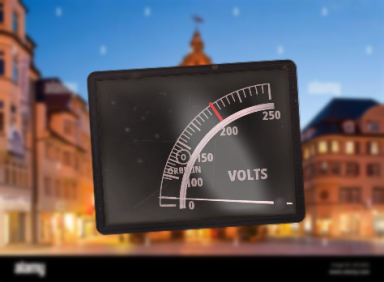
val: 50
